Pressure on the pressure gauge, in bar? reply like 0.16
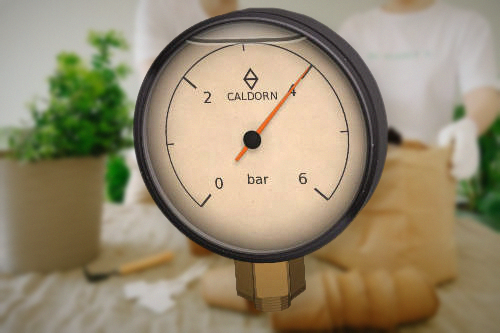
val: 4
